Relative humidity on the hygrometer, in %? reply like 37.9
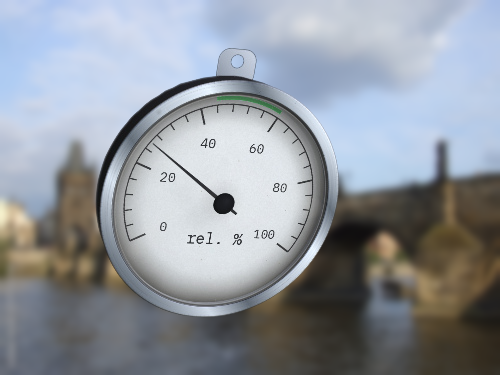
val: 26
